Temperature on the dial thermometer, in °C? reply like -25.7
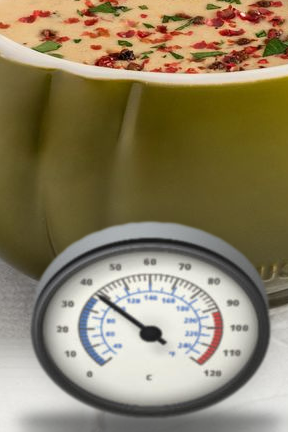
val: 40
